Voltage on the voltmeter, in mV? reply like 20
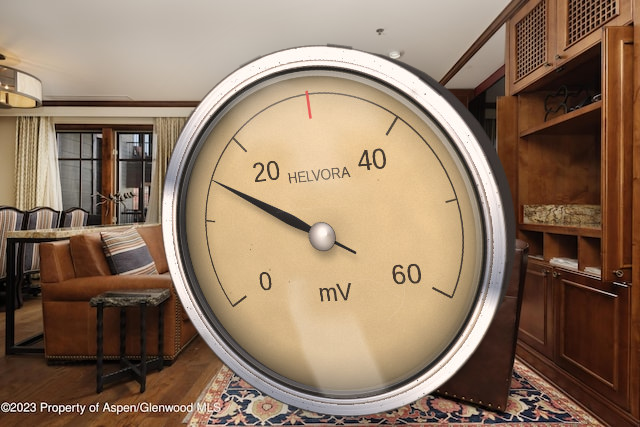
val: 15
